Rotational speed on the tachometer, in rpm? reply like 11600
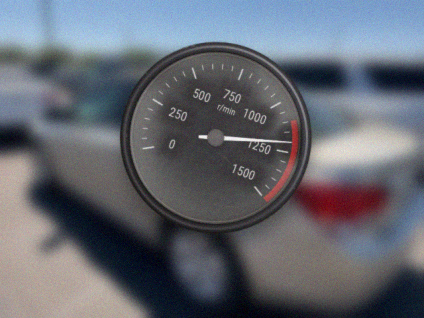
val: 1200
